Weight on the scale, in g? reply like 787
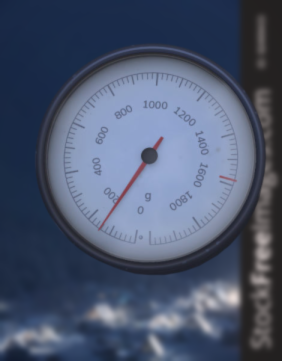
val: 140
